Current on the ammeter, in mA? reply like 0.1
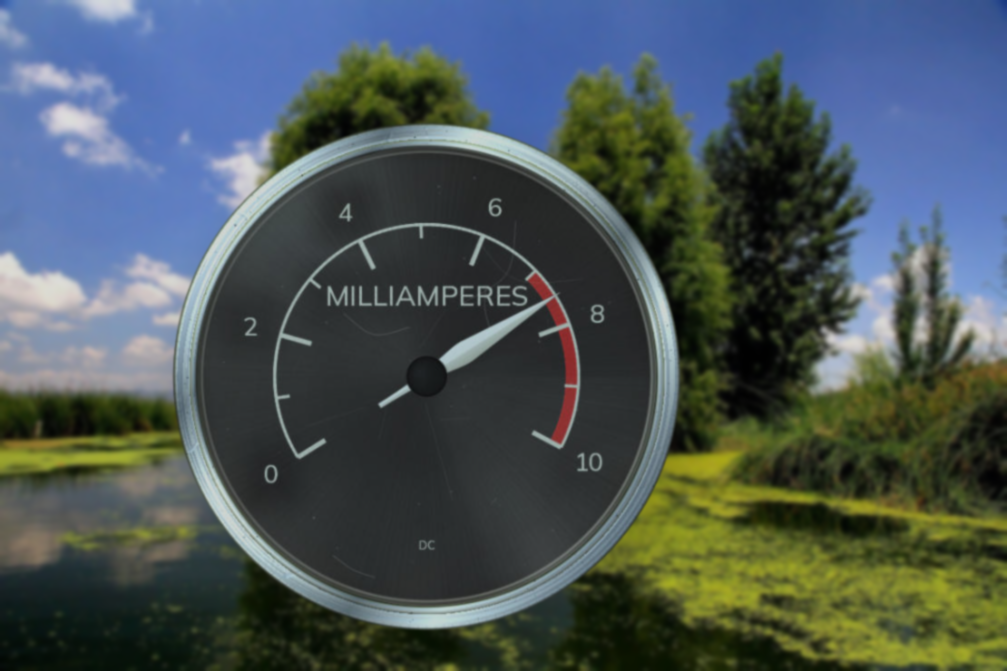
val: 7.5
